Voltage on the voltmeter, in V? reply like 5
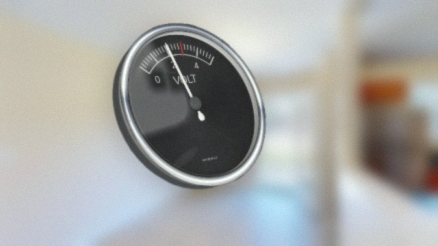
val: 2
